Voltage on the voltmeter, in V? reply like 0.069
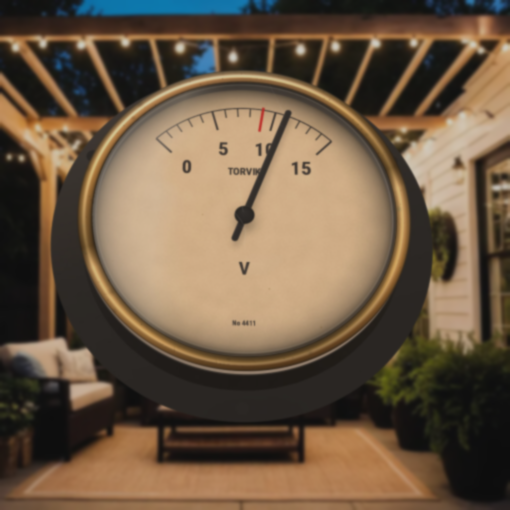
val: 11
